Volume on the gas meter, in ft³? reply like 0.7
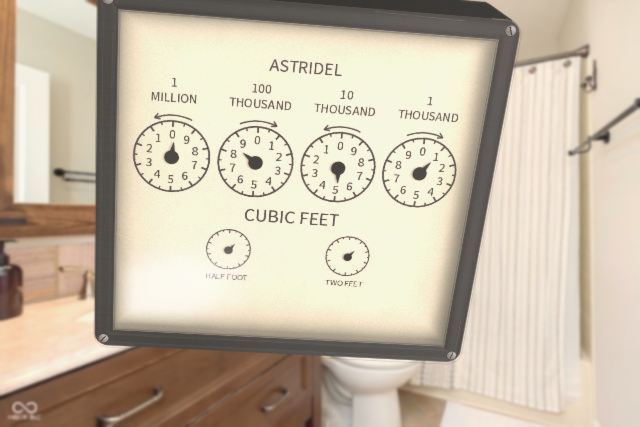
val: 985100
